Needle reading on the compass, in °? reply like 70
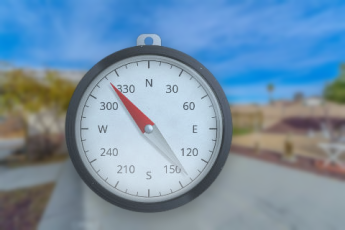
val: 320
